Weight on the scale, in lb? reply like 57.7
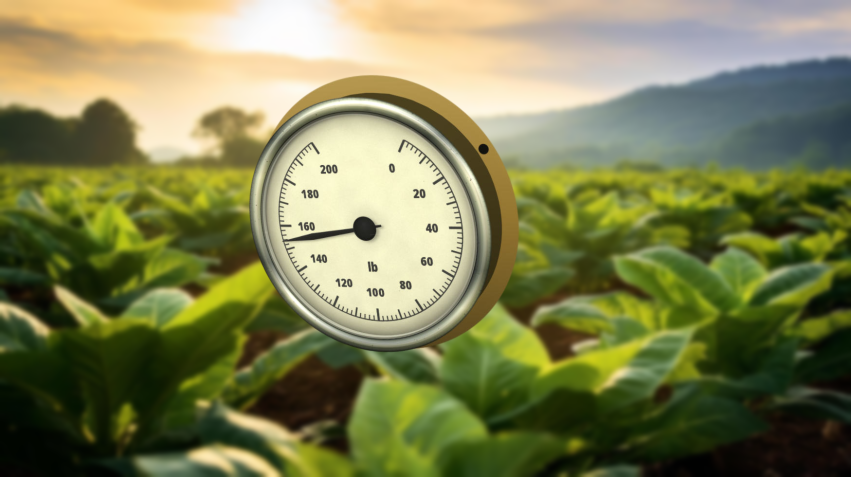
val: 154
